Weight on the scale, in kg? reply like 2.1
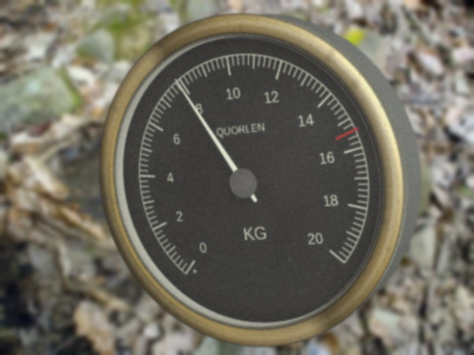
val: 8
